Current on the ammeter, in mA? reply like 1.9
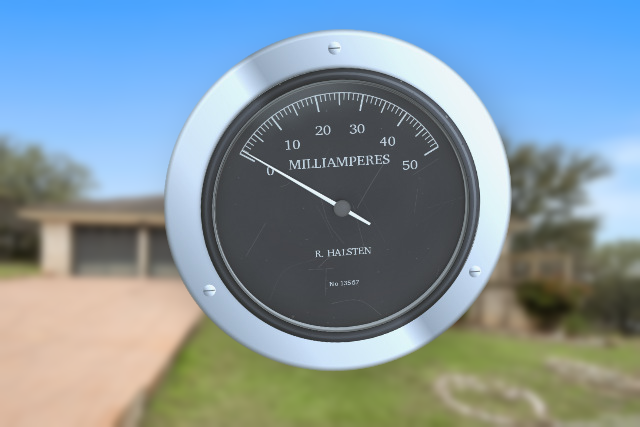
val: 1
